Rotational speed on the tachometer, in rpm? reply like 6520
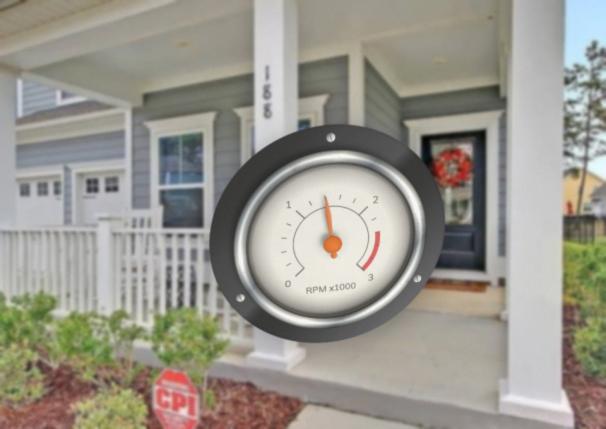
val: 1400
